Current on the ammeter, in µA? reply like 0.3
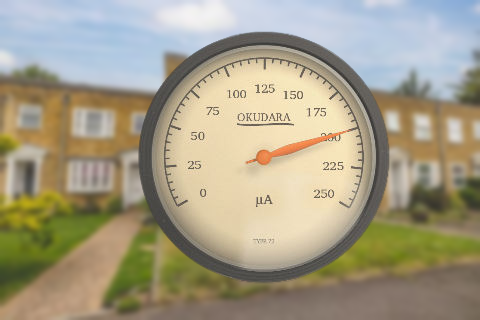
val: 200
